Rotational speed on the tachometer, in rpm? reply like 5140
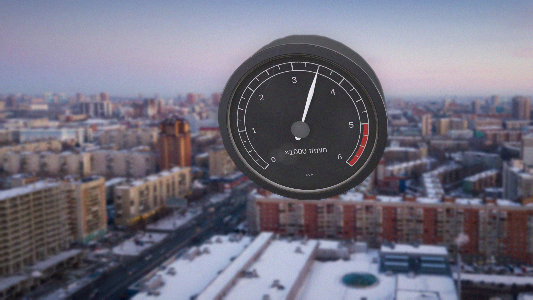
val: 3500
